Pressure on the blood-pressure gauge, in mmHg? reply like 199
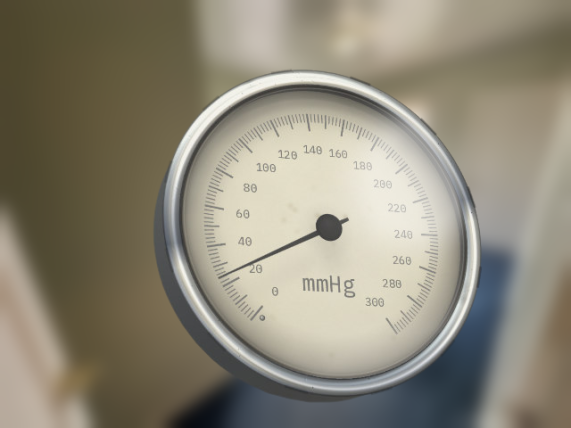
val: 24
